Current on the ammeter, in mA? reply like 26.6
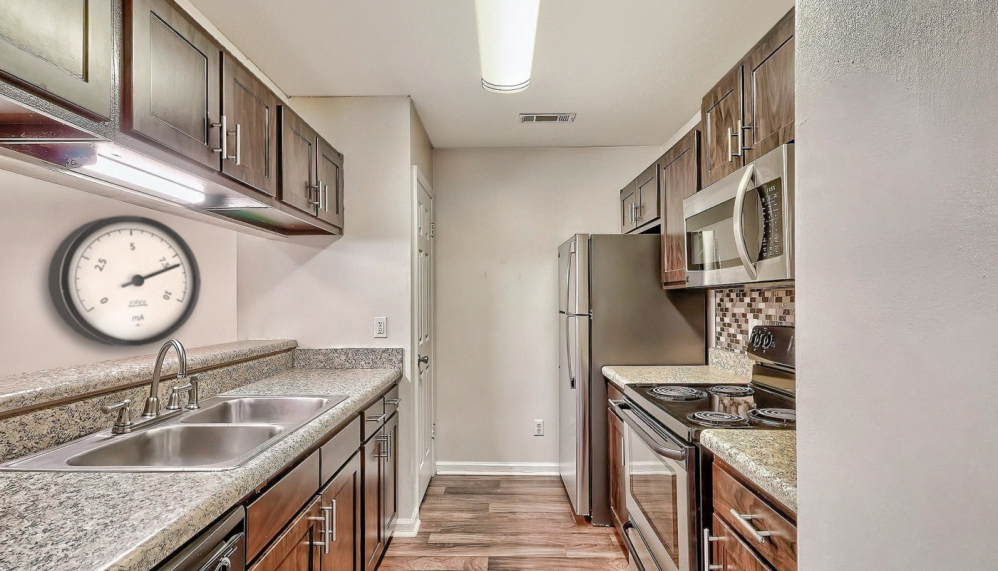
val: 8
